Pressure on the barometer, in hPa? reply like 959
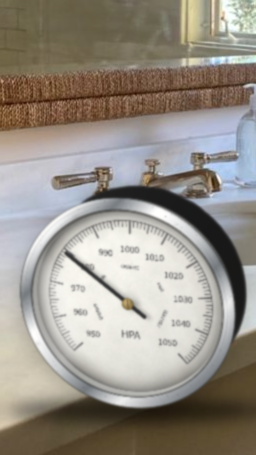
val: 980
